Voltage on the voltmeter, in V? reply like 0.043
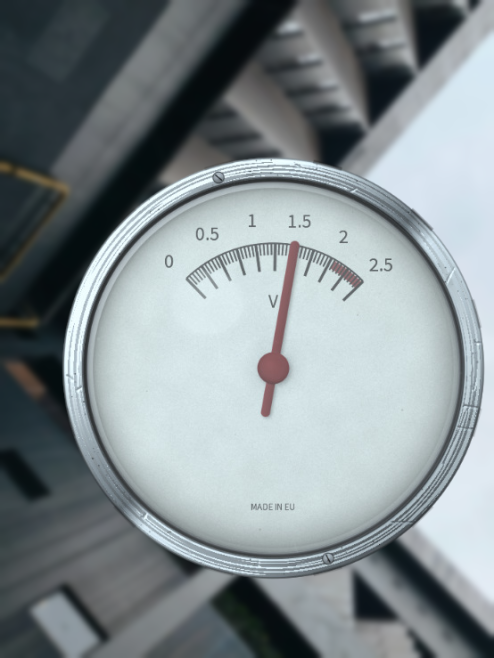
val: 1.5
